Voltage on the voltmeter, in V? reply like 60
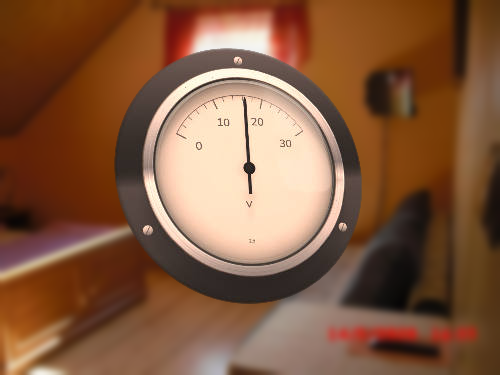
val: 16
